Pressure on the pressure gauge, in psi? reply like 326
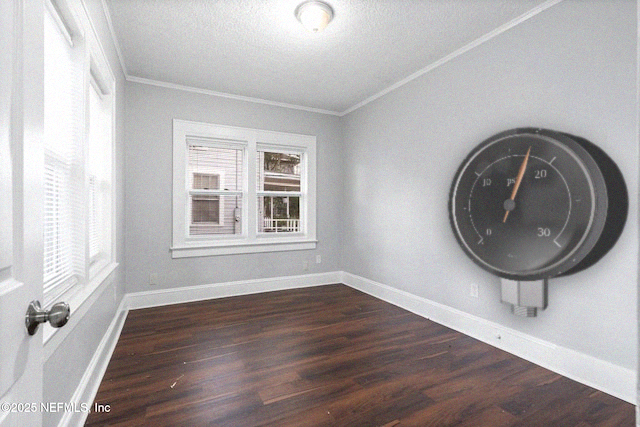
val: 17.5
